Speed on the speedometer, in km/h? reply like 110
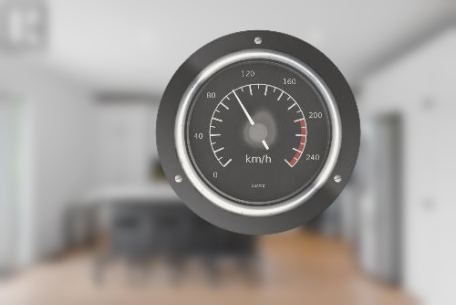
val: 100
